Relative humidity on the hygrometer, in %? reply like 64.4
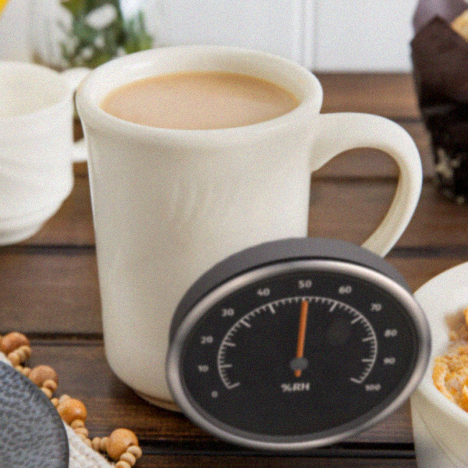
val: 50
